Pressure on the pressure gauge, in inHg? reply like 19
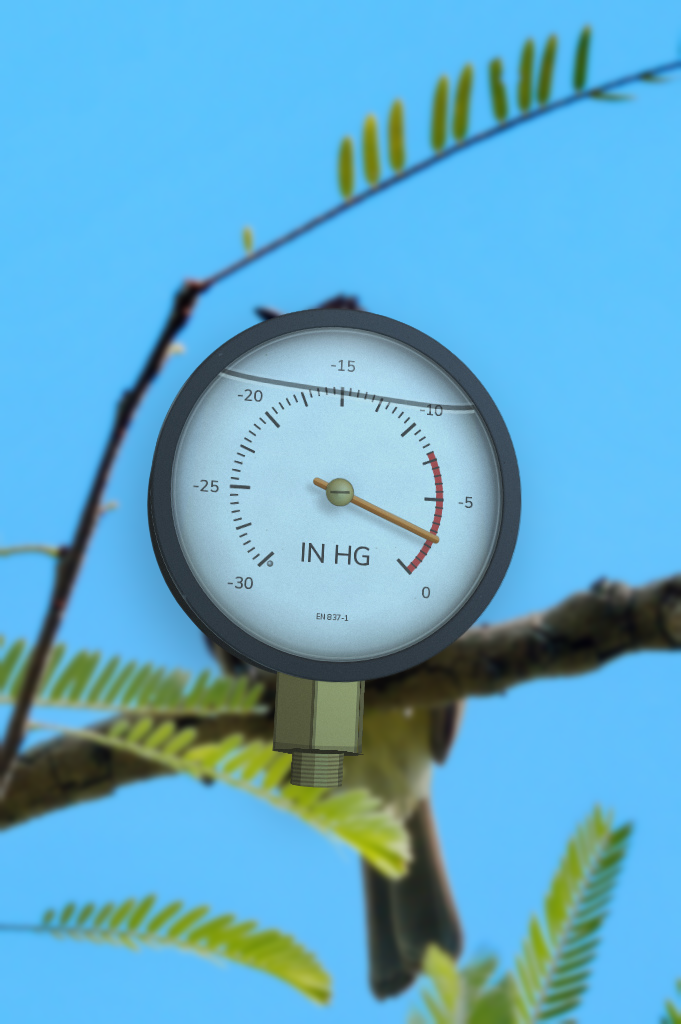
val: -2.5
